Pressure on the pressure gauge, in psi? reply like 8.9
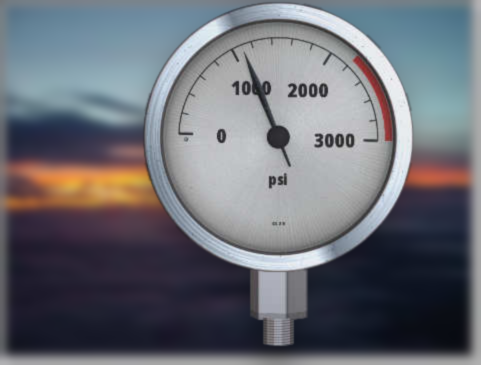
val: 1100
